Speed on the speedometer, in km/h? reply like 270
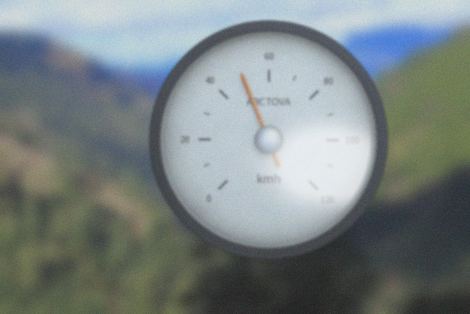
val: 50
